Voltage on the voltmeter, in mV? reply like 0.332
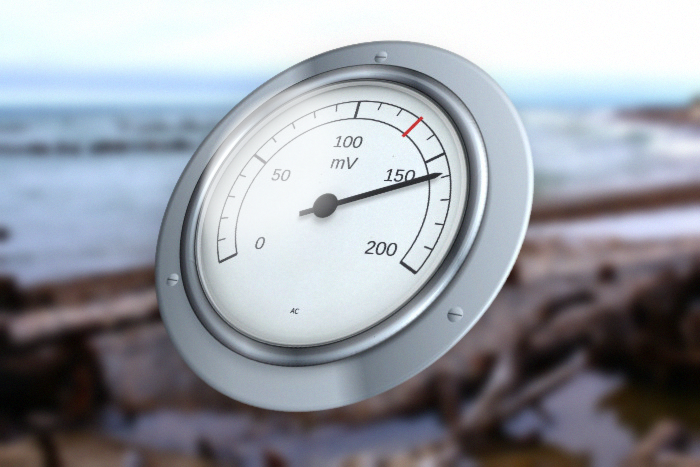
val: 160
